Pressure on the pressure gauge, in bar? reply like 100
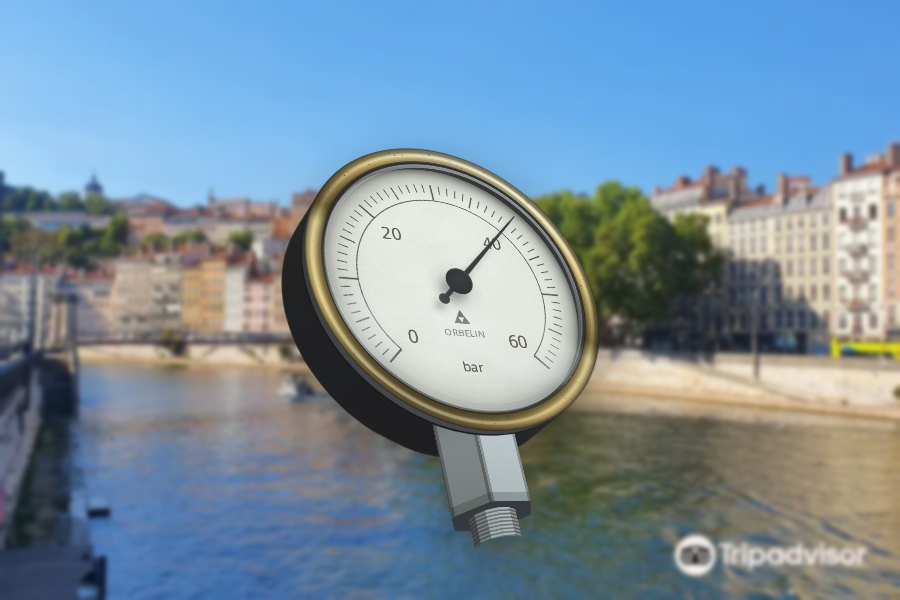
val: 40
